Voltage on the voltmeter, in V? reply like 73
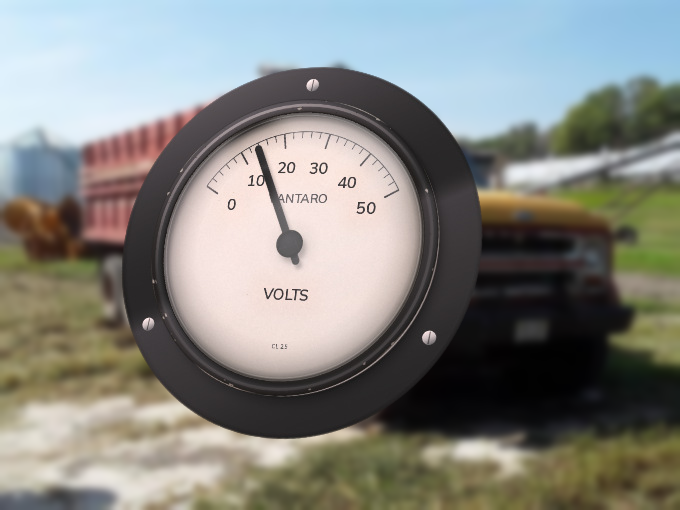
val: 14
